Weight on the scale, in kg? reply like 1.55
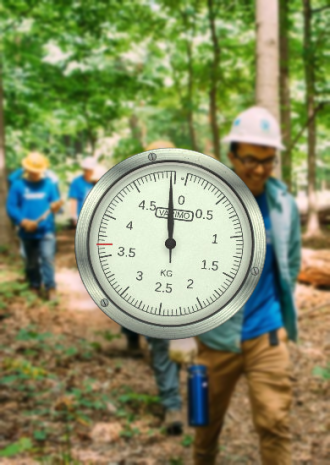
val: 4.95
